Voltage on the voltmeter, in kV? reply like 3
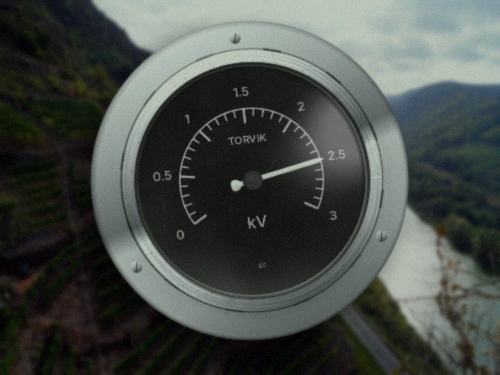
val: 2.5
